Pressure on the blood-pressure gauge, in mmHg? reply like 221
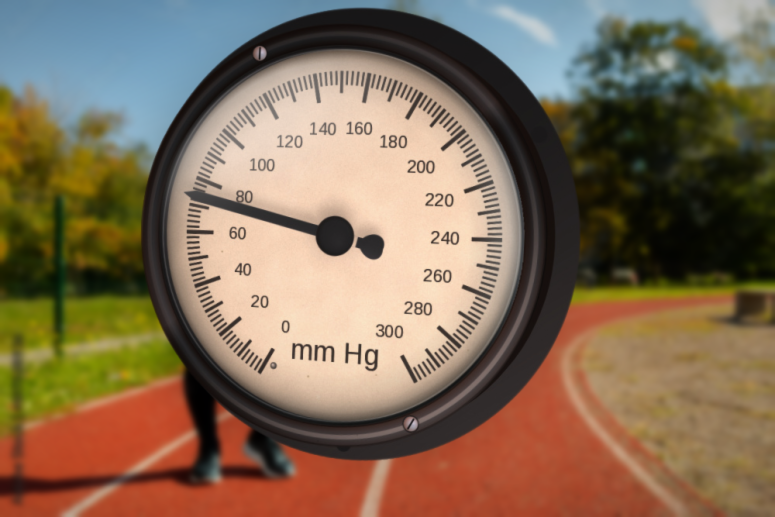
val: 74
